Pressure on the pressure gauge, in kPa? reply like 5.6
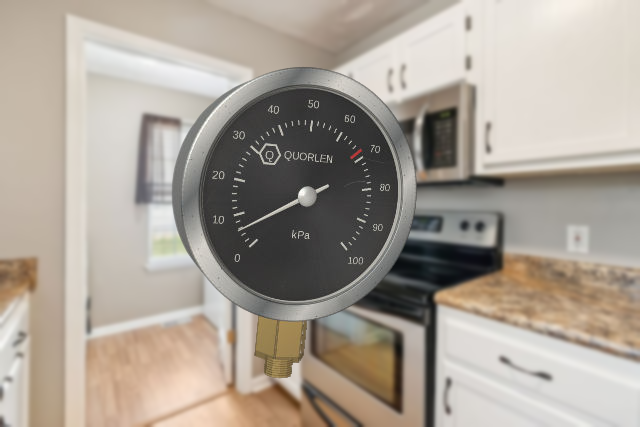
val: 6
